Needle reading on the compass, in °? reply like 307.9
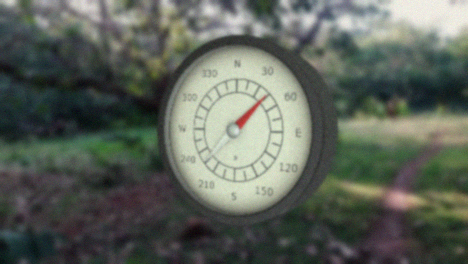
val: 45
